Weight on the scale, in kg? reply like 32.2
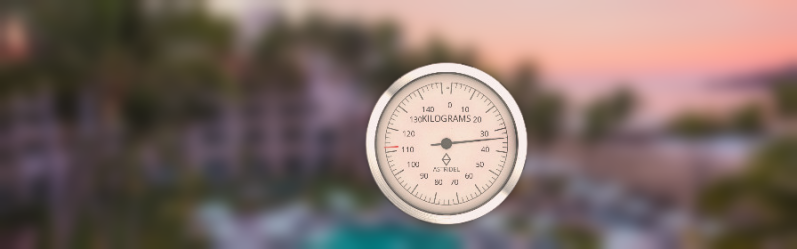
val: 34
